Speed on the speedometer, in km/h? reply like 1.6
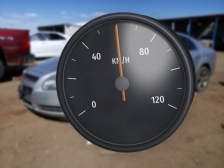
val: 60
